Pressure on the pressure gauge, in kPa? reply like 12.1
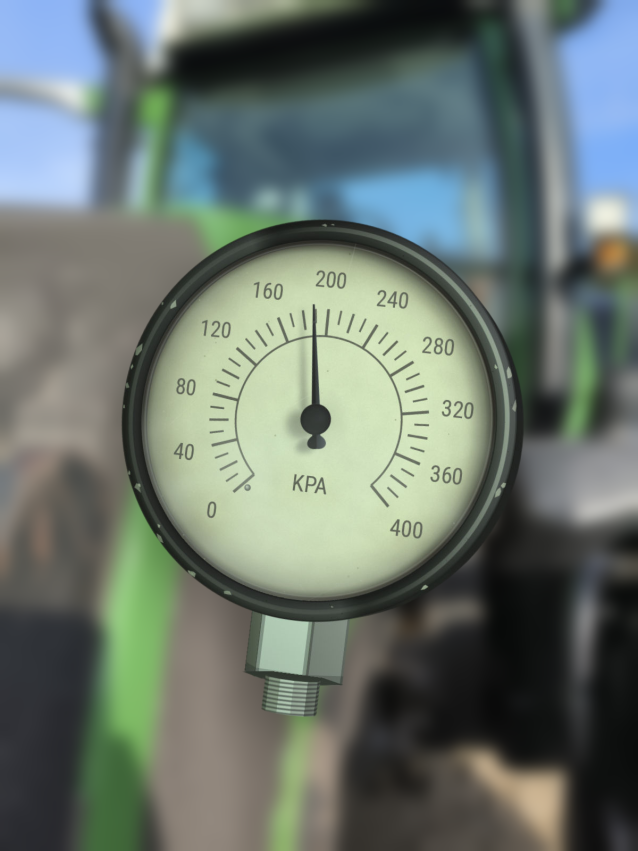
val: 190
